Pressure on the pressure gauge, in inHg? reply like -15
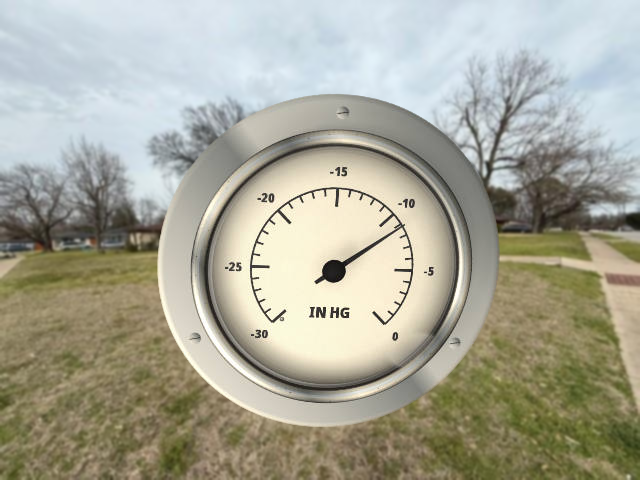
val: -9
